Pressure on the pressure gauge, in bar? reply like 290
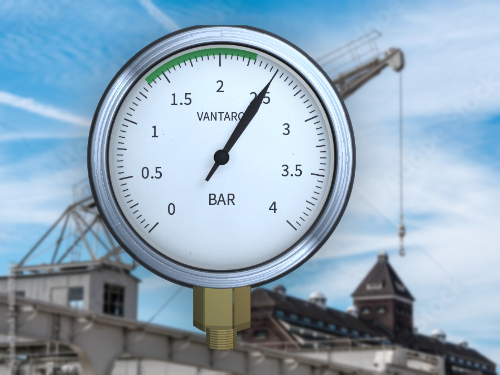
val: 2.5
